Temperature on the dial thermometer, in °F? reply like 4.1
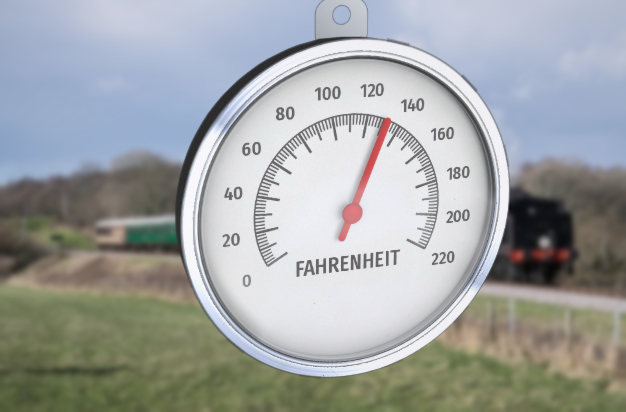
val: 130
